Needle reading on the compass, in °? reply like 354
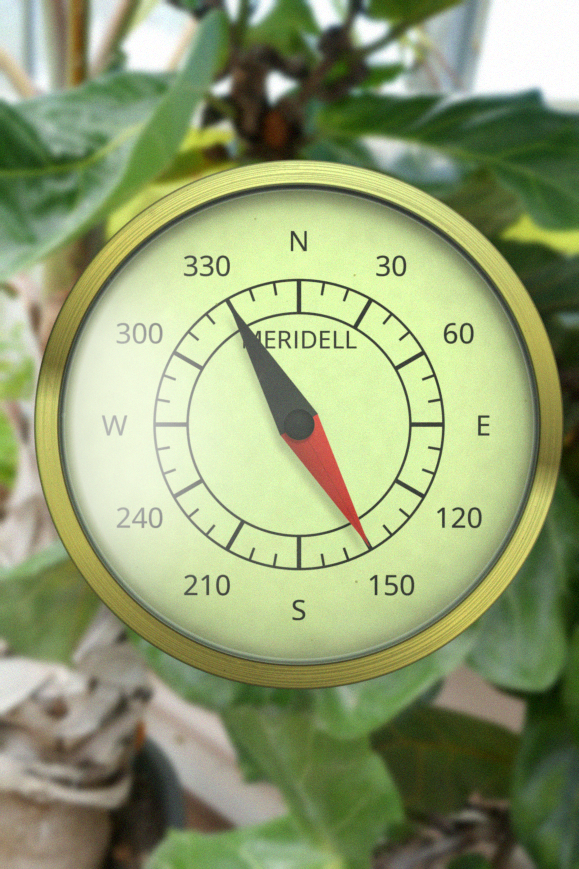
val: 150
